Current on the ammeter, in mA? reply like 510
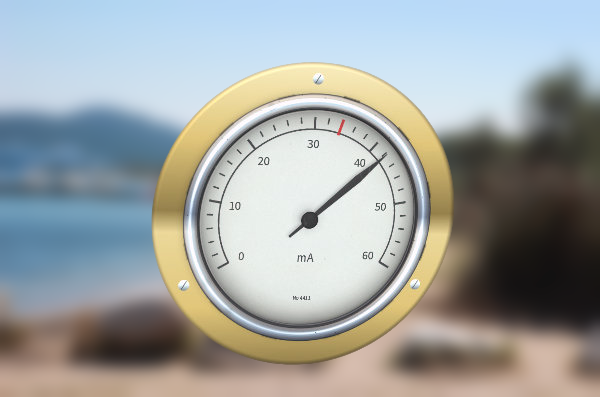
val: 42
